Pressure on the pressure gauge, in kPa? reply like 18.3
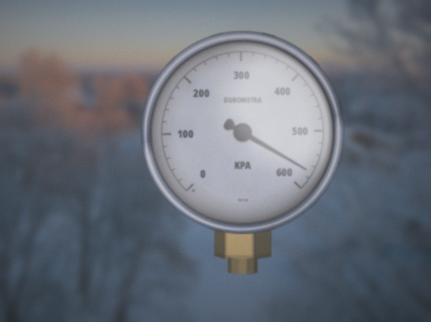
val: 570
